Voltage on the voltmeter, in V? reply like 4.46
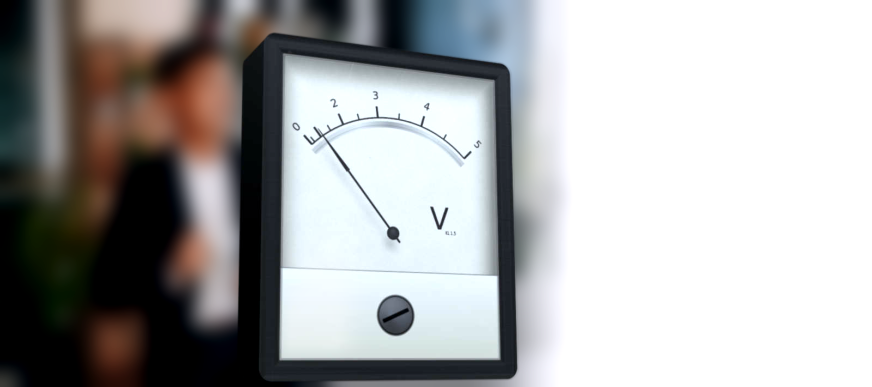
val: 1
